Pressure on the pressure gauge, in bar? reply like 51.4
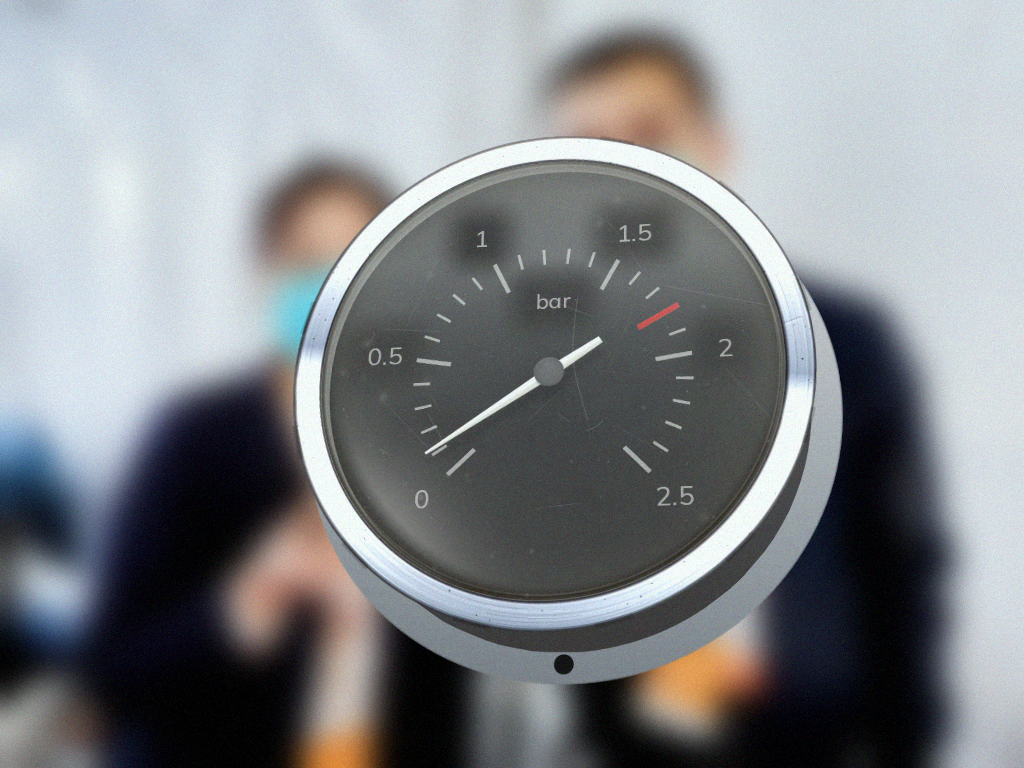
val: 0.1
